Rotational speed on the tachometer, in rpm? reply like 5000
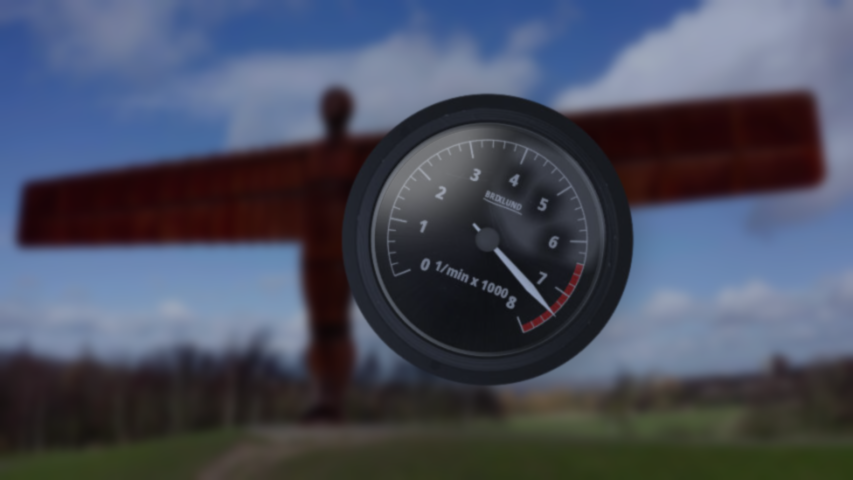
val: 7400
